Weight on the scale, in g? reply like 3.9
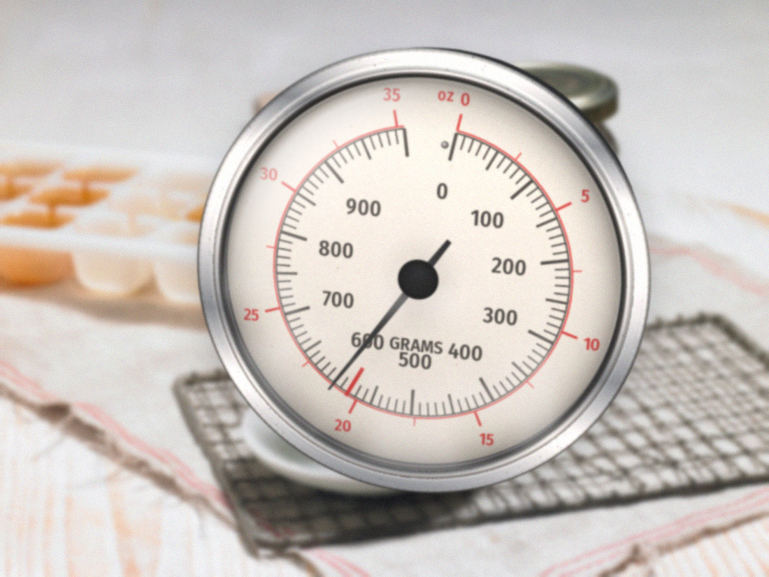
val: 600
